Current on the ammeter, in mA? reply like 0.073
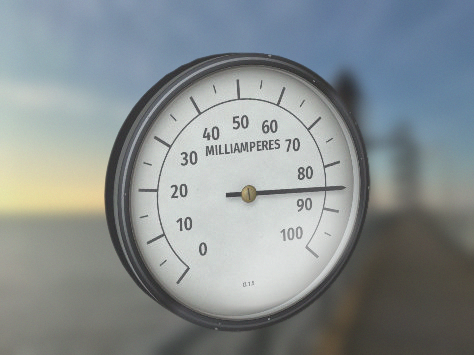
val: 85
